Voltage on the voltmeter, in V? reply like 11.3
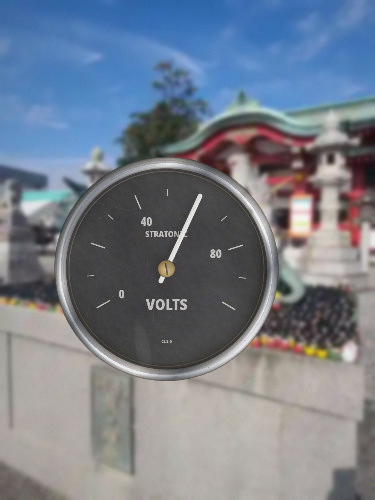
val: 60
